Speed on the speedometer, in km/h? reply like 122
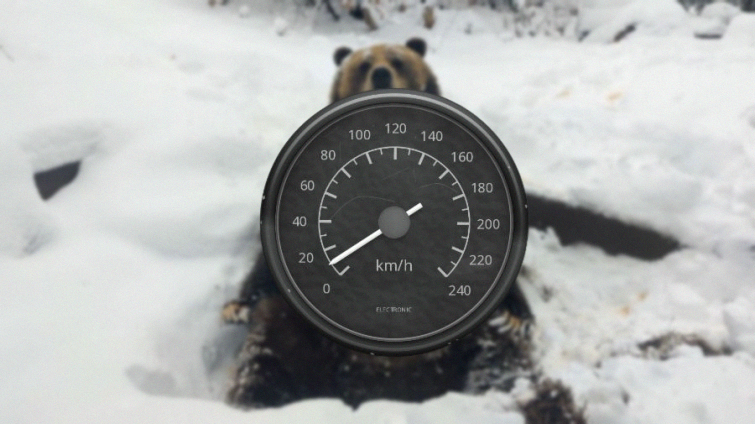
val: 10
